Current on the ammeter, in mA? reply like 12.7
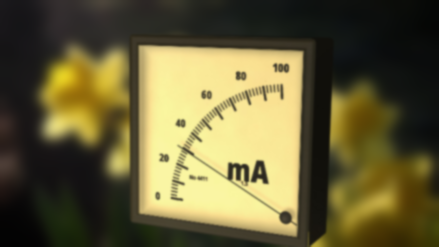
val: 30
